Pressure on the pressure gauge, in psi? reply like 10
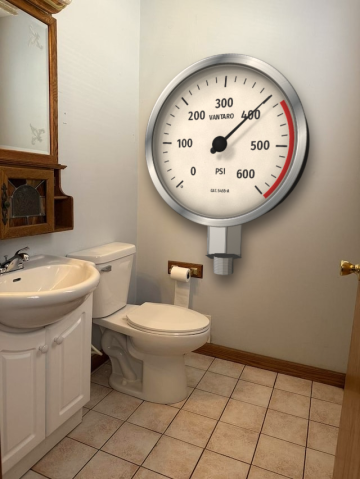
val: 400
